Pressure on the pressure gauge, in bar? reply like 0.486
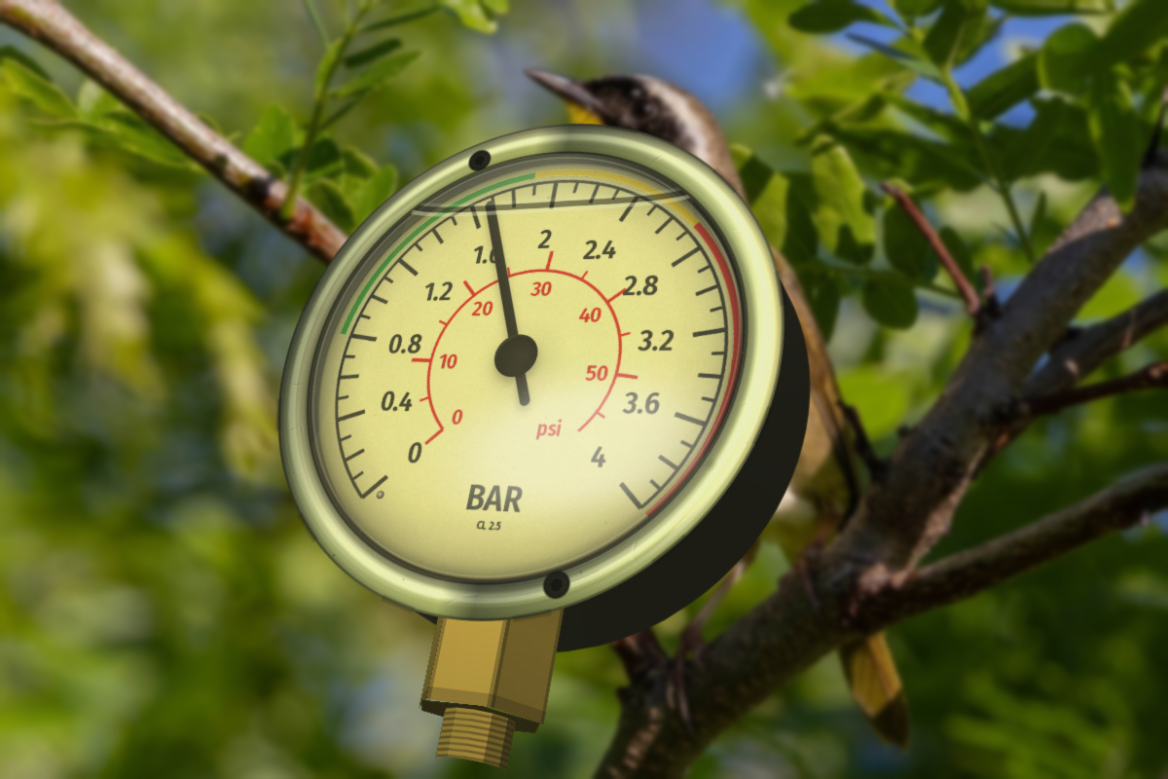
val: 1.7
